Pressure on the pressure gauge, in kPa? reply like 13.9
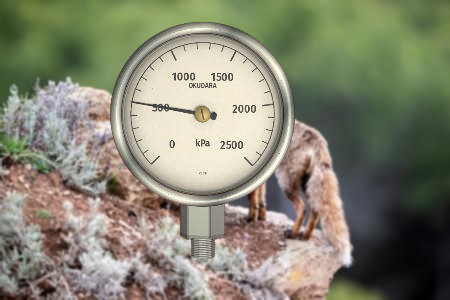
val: 500
